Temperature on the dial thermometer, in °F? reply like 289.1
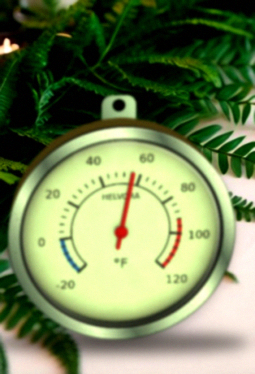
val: 56
